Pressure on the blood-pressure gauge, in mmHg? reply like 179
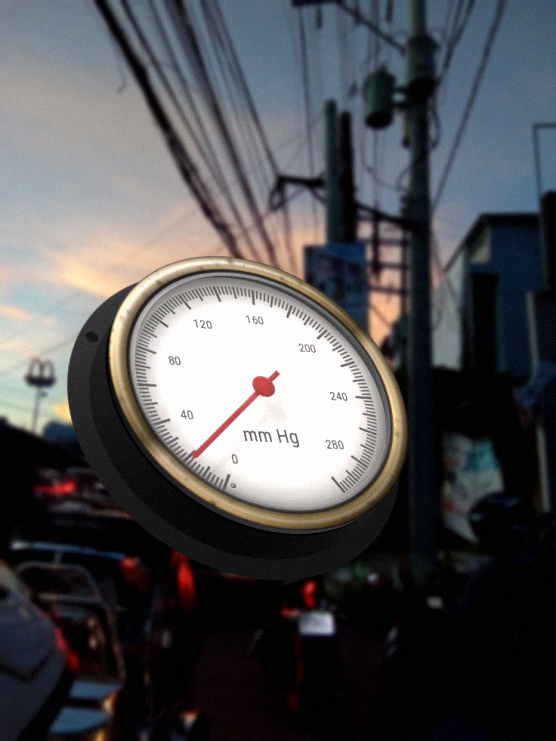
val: 18
